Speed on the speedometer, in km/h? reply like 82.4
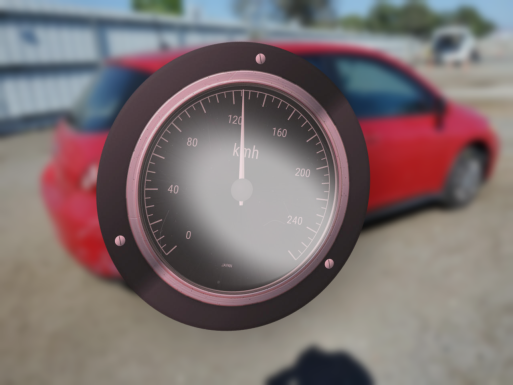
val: 125
